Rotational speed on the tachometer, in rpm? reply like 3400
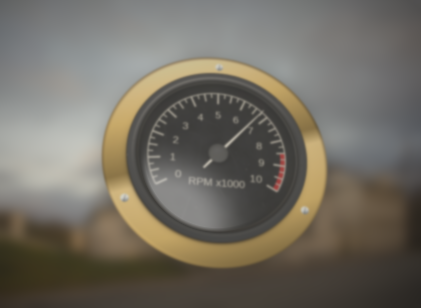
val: 6750
